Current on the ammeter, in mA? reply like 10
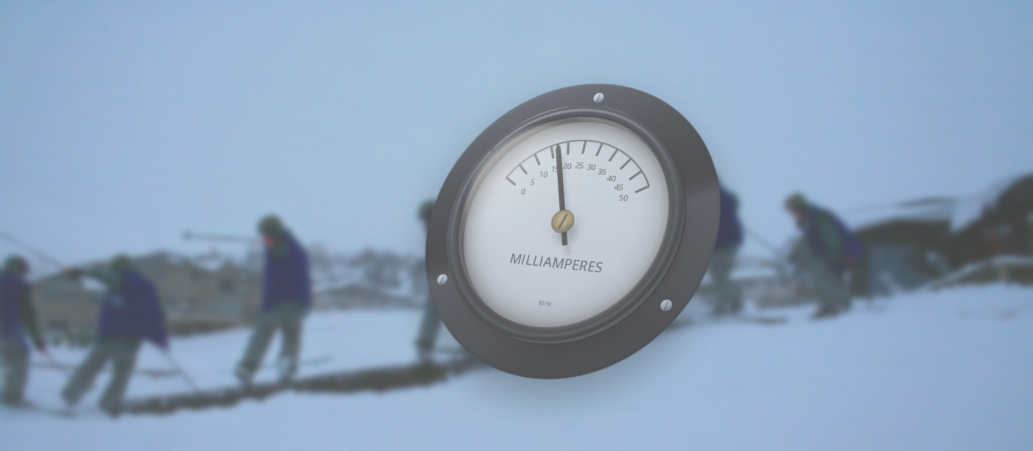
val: 17.5
